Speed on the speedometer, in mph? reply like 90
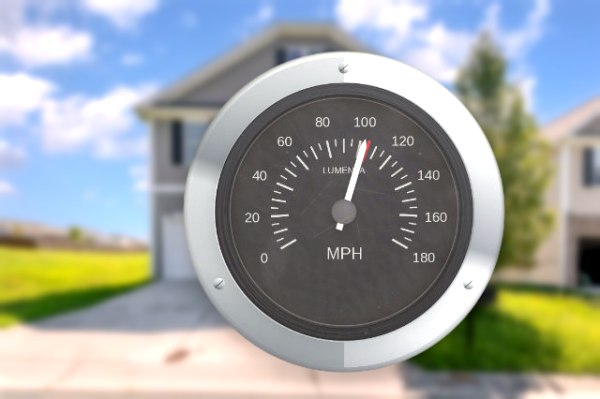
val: 102.5
